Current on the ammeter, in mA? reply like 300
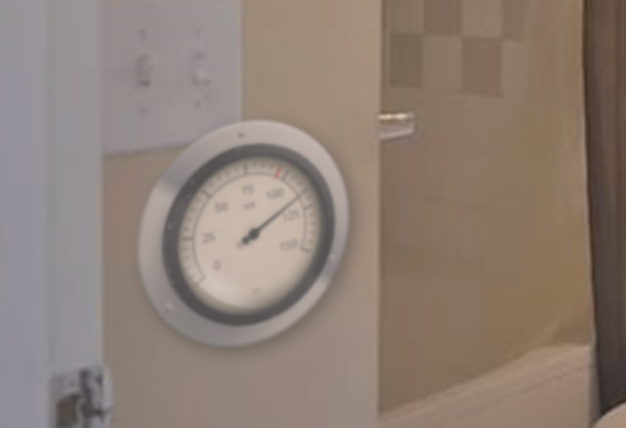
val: 115
